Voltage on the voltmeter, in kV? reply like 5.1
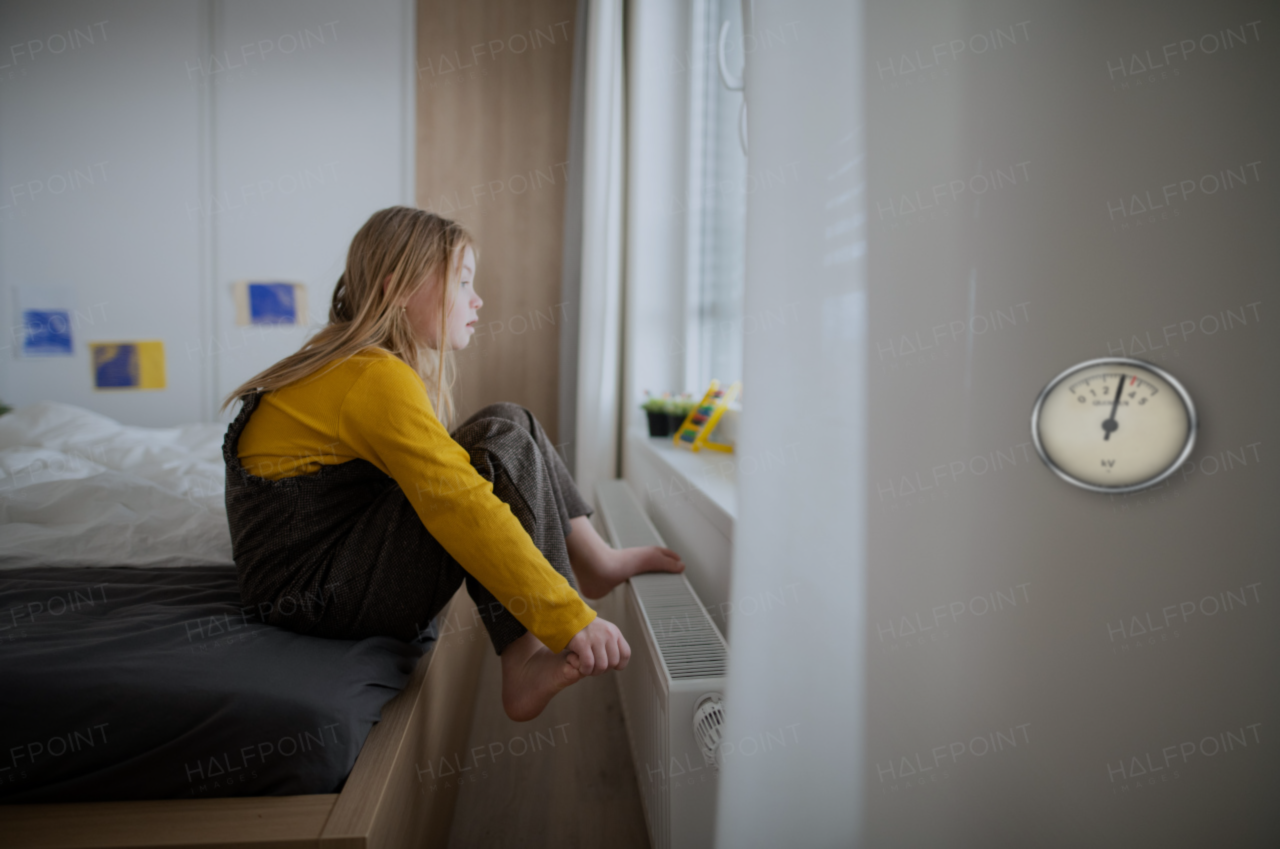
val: 3
